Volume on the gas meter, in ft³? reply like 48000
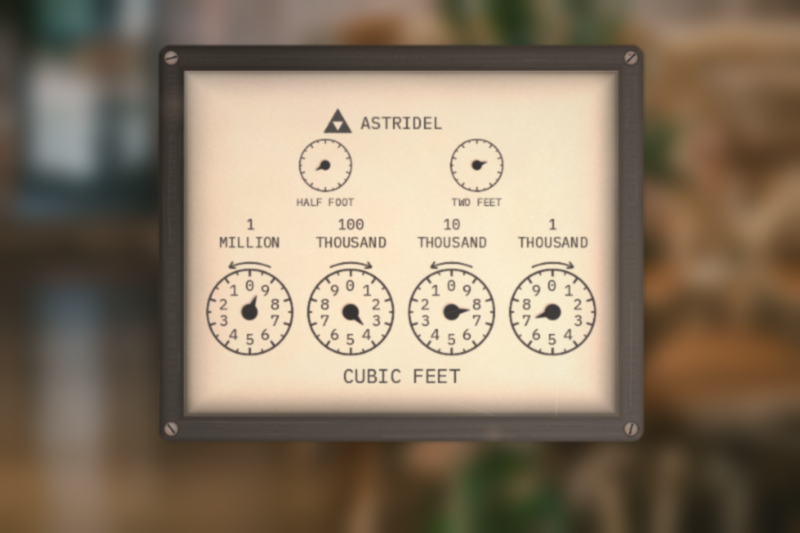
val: 937700
